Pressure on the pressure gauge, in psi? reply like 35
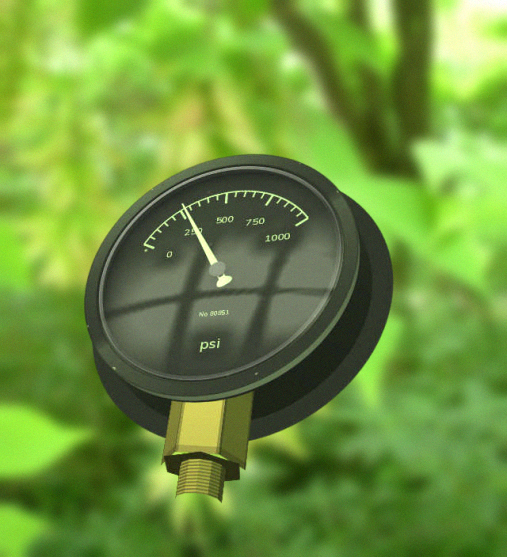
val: 275
